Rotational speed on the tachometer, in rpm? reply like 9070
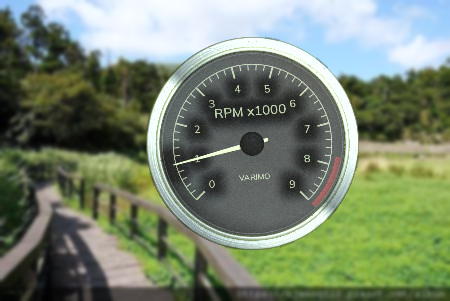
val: 1000
